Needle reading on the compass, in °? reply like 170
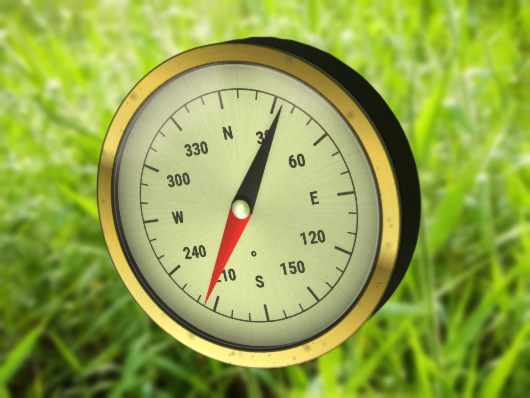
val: 215
